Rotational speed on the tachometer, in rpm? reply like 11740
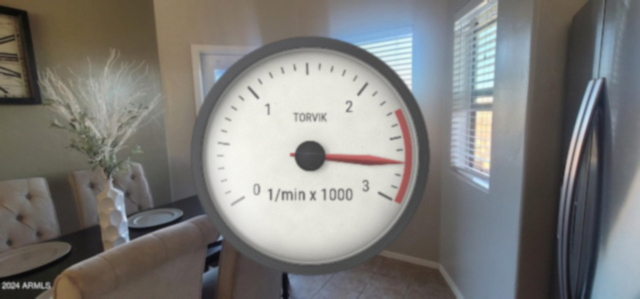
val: 2700
